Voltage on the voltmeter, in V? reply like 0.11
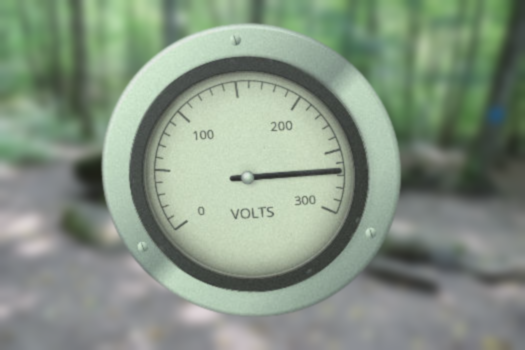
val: 265
